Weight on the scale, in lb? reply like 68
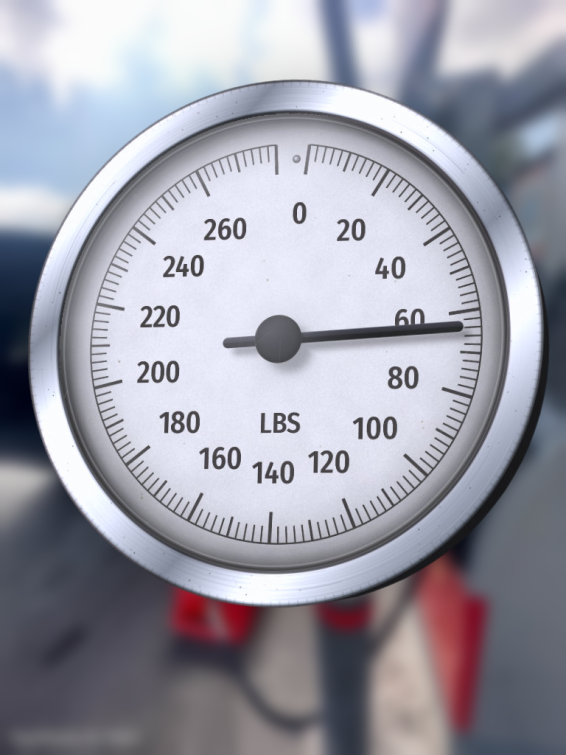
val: 64
